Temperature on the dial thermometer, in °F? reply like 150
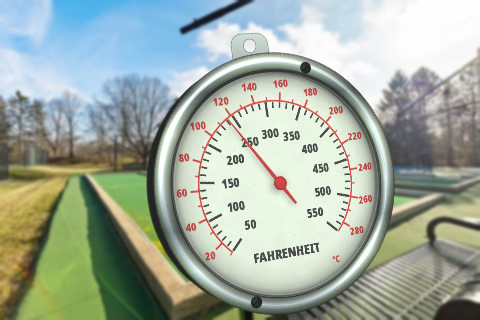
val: 240
